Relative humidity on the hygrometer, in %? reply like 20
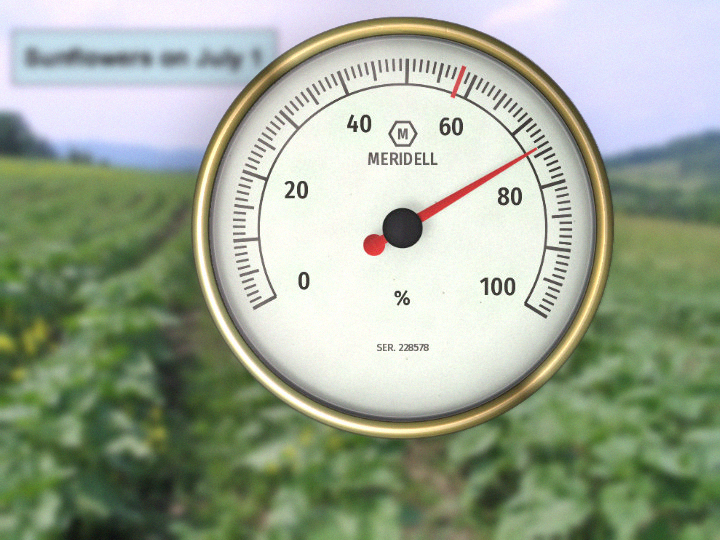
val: 74
